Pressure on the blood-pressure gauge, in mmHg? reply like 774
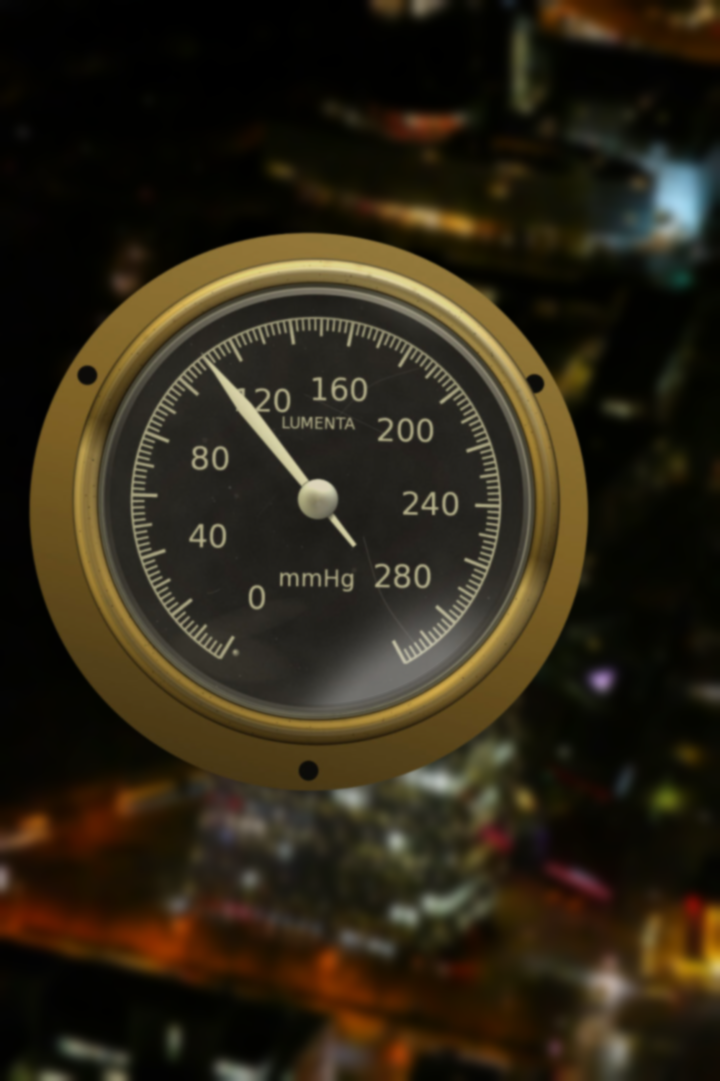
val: 110
